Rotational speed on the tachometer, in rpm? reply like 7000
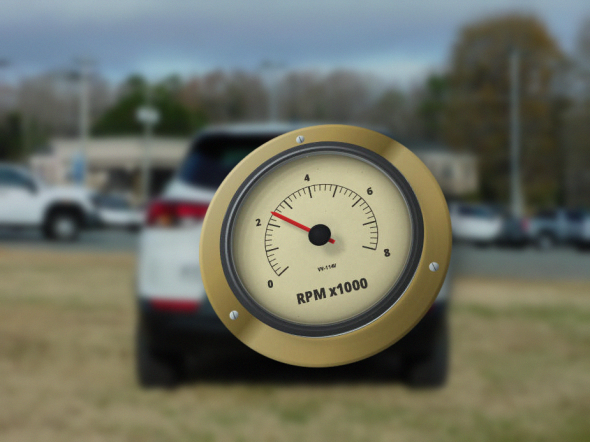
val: 2400
